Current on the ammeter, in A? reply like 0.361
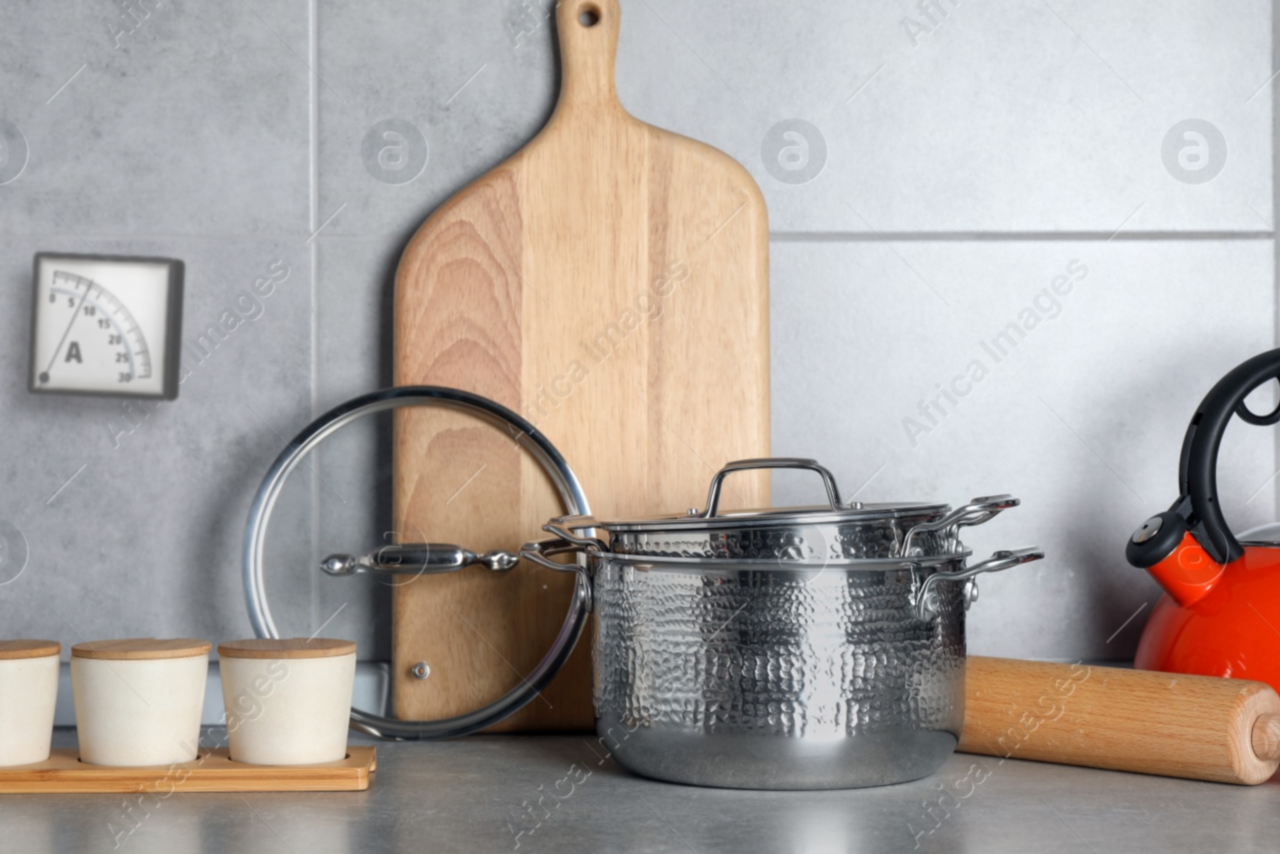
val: 7.5
